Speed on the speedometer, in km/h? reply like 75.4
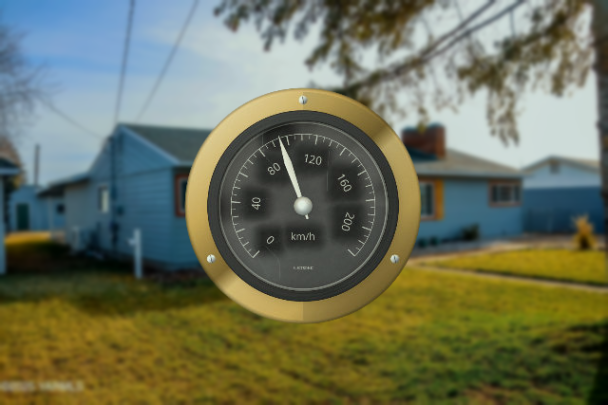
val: 95
